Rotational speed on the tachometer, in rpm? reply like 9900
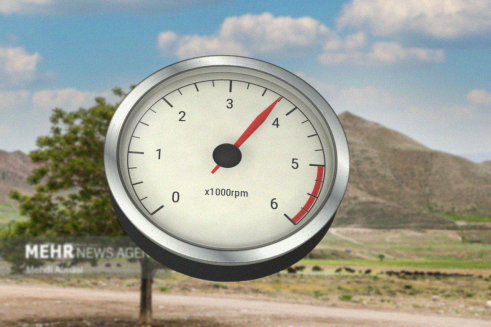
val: 3750
